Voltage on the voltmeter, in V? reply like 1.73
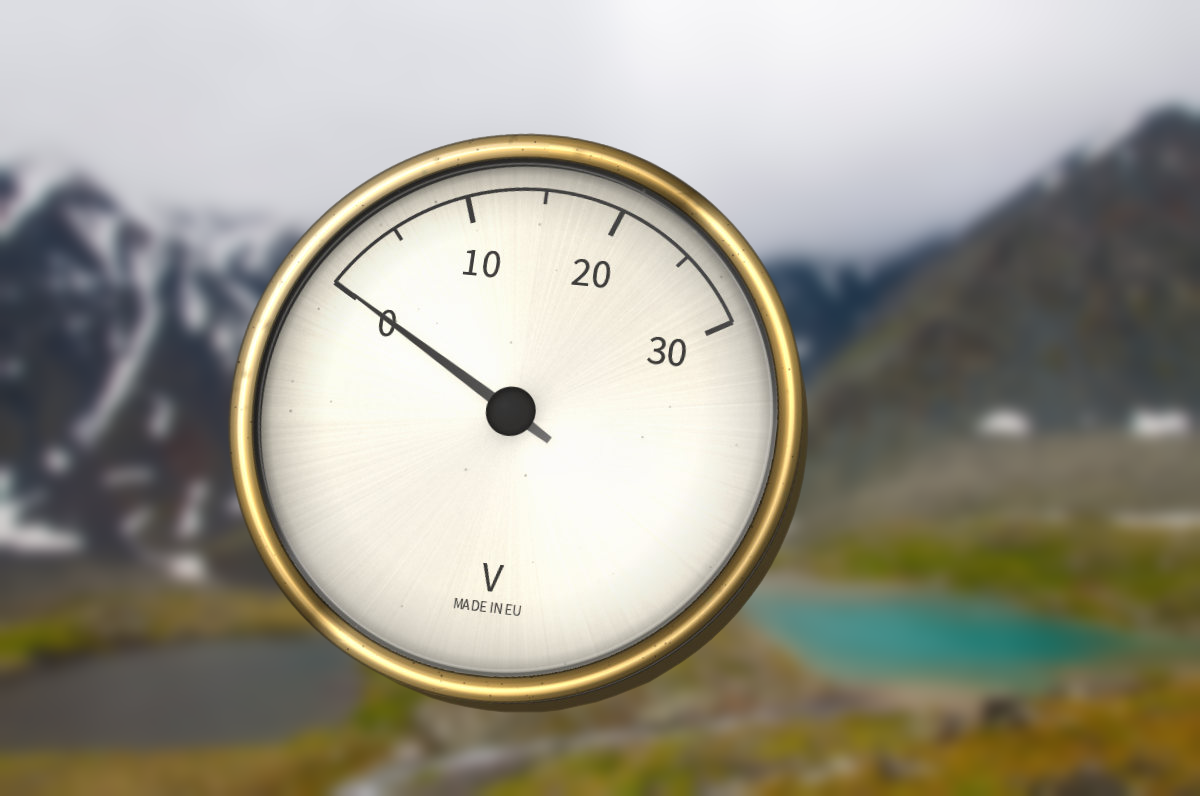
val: 0
